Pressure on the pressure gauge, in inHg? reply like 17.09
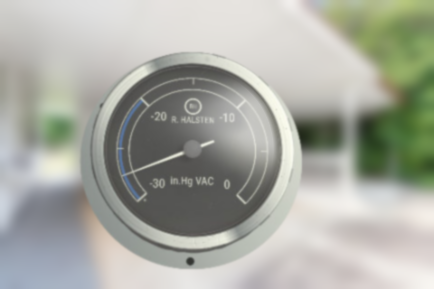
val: -27.5
